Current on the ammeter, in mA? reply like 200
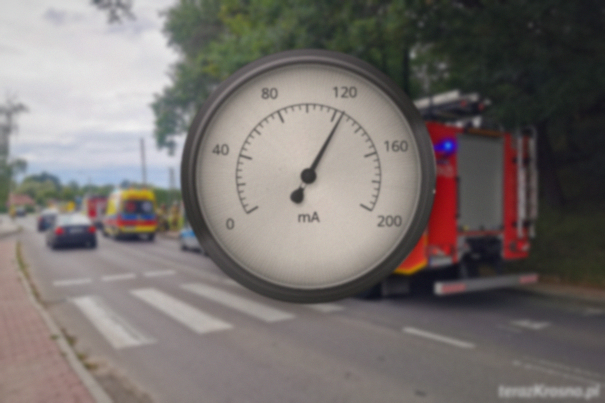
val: 125
